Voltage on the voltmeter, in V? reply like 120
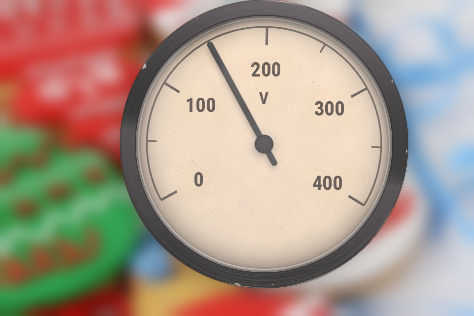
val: 150
